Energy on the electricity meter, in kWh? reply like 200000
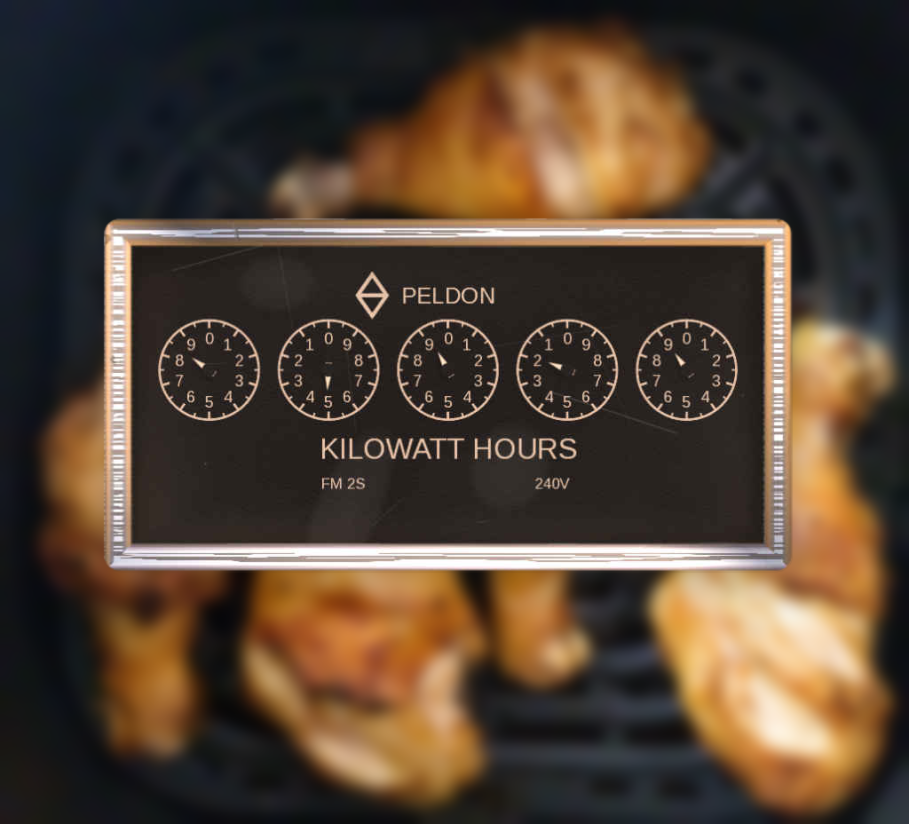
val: 84919
